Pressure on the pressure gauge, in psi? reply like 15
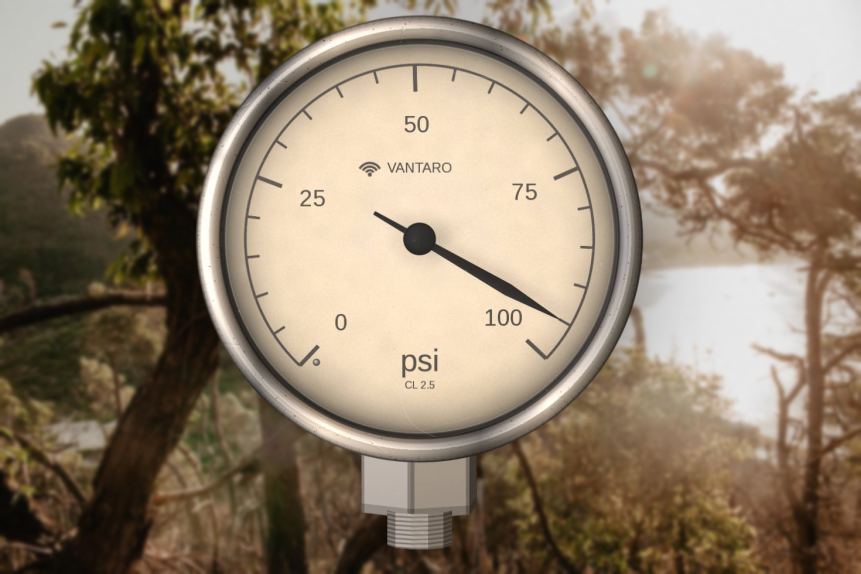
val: 95
